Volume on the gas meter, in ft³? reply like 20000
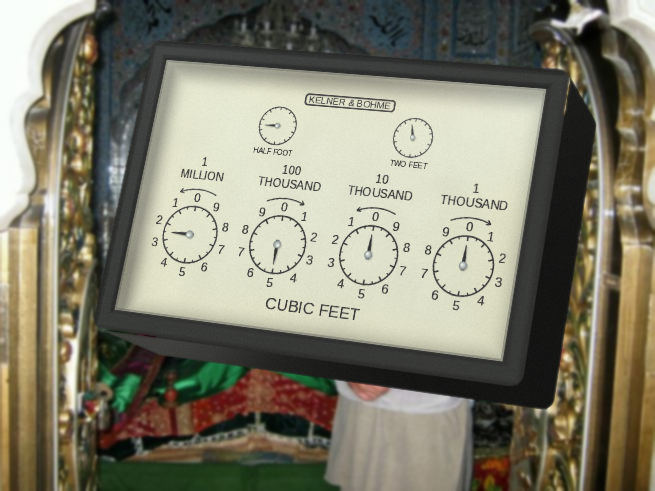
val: 250000
